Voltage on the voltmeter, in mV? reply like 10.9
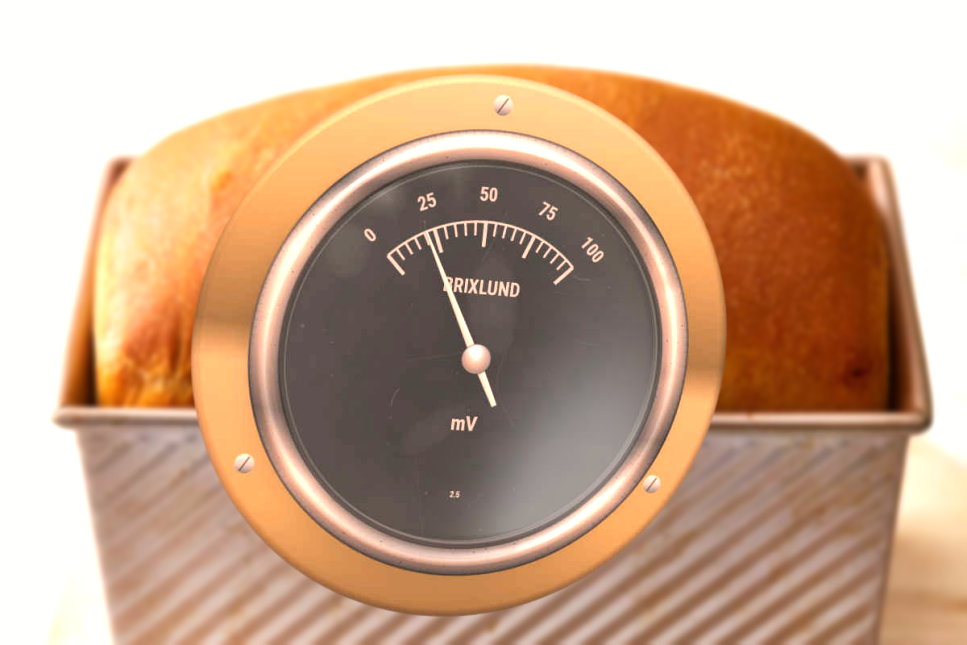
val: 20
